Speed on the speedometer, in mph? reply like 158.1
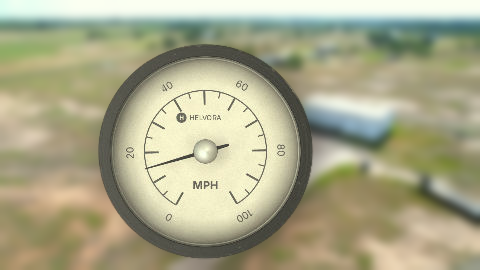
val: 15
